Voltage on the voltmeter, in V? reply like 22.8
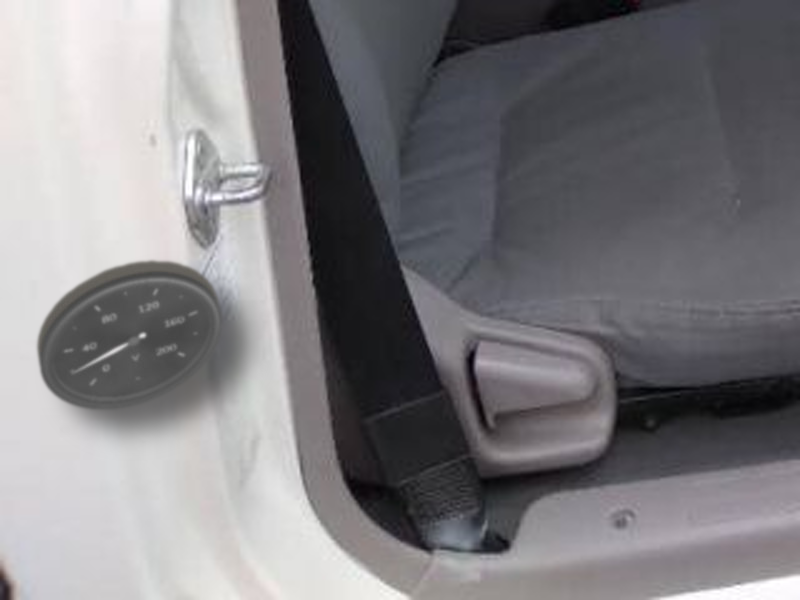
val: 20
